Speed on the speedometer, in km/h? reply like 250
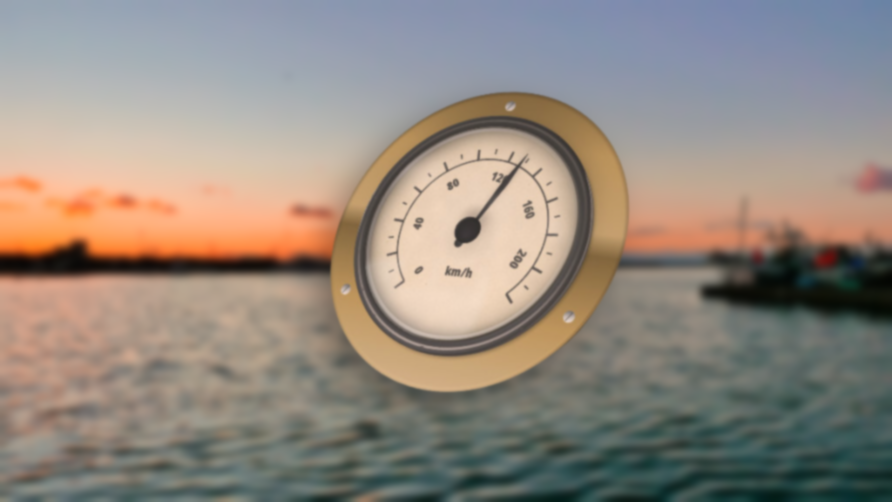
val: 130
